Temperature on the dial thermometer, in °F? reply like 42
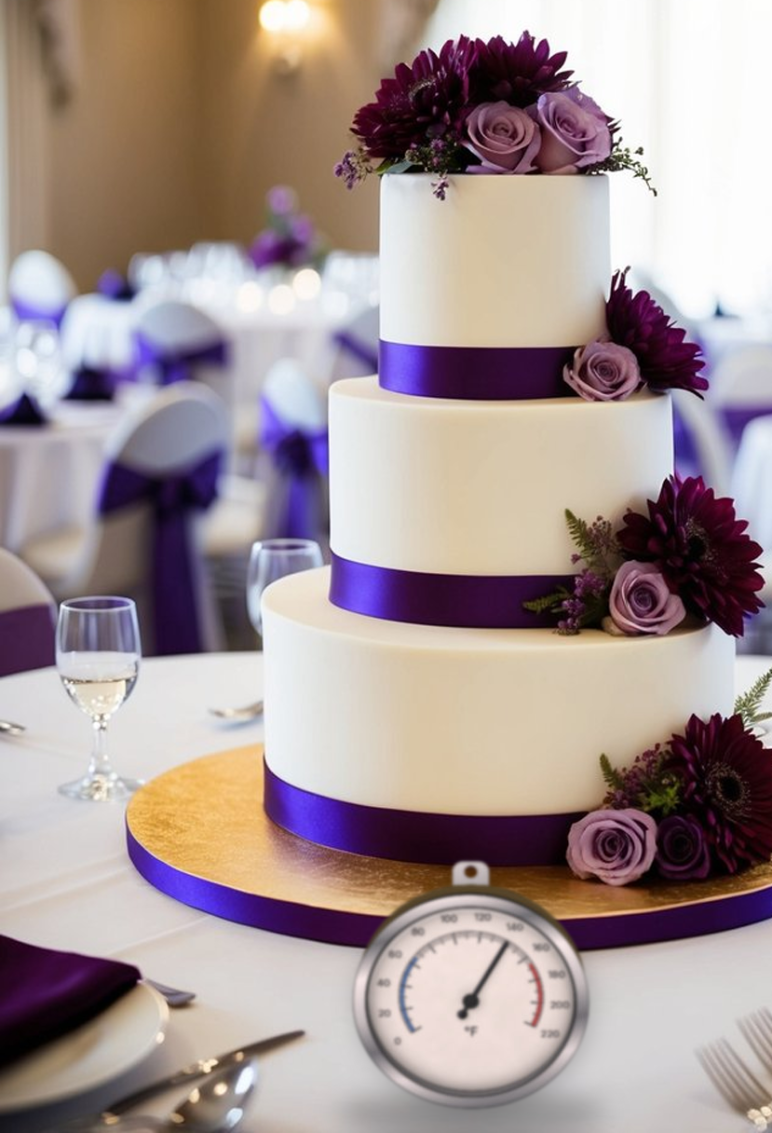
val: 140
